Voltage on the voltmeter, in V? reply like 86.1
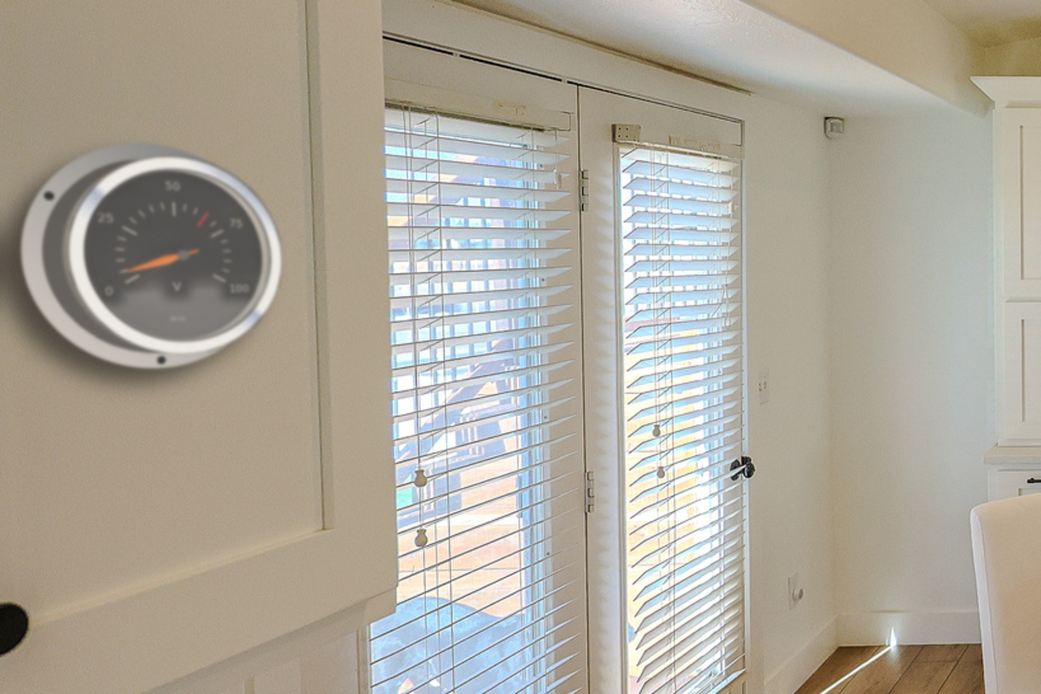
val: 5
